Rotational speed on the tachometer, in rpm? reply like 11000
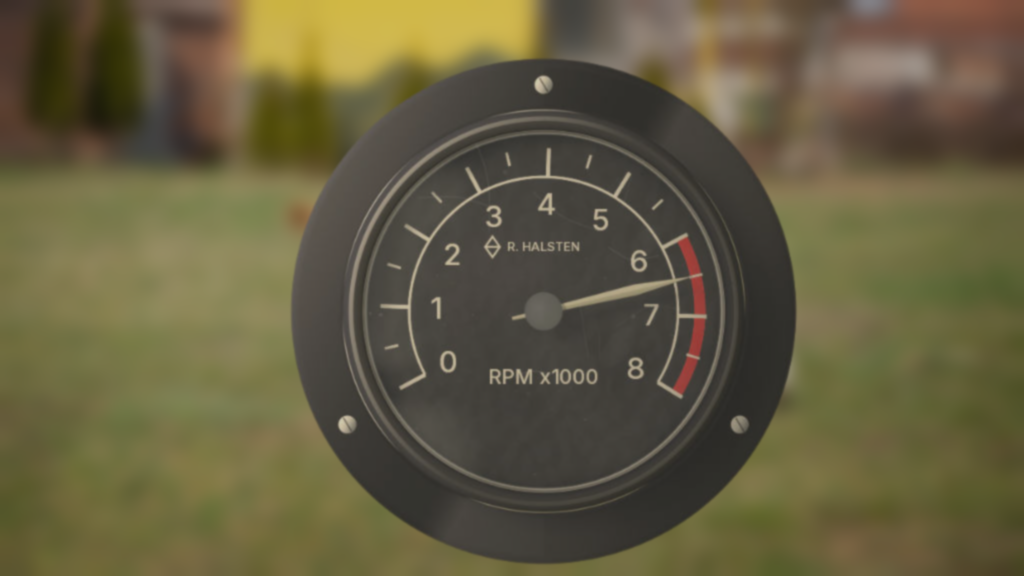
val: 6500
